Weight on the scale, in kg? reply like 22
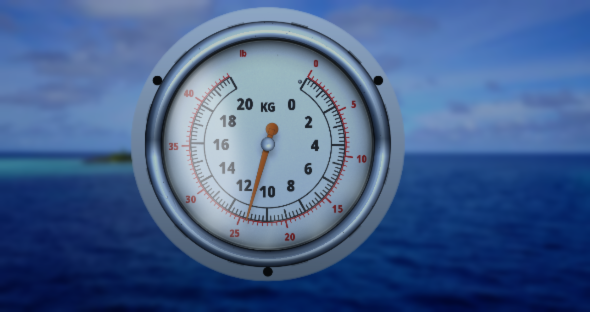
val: 11
